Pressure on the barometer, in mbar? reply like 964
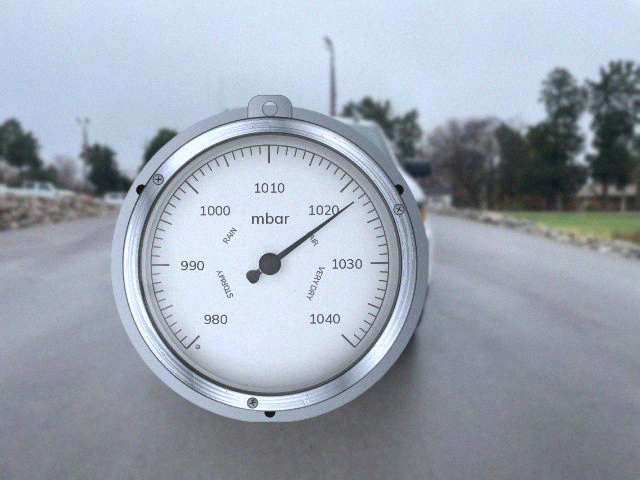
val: 1022
